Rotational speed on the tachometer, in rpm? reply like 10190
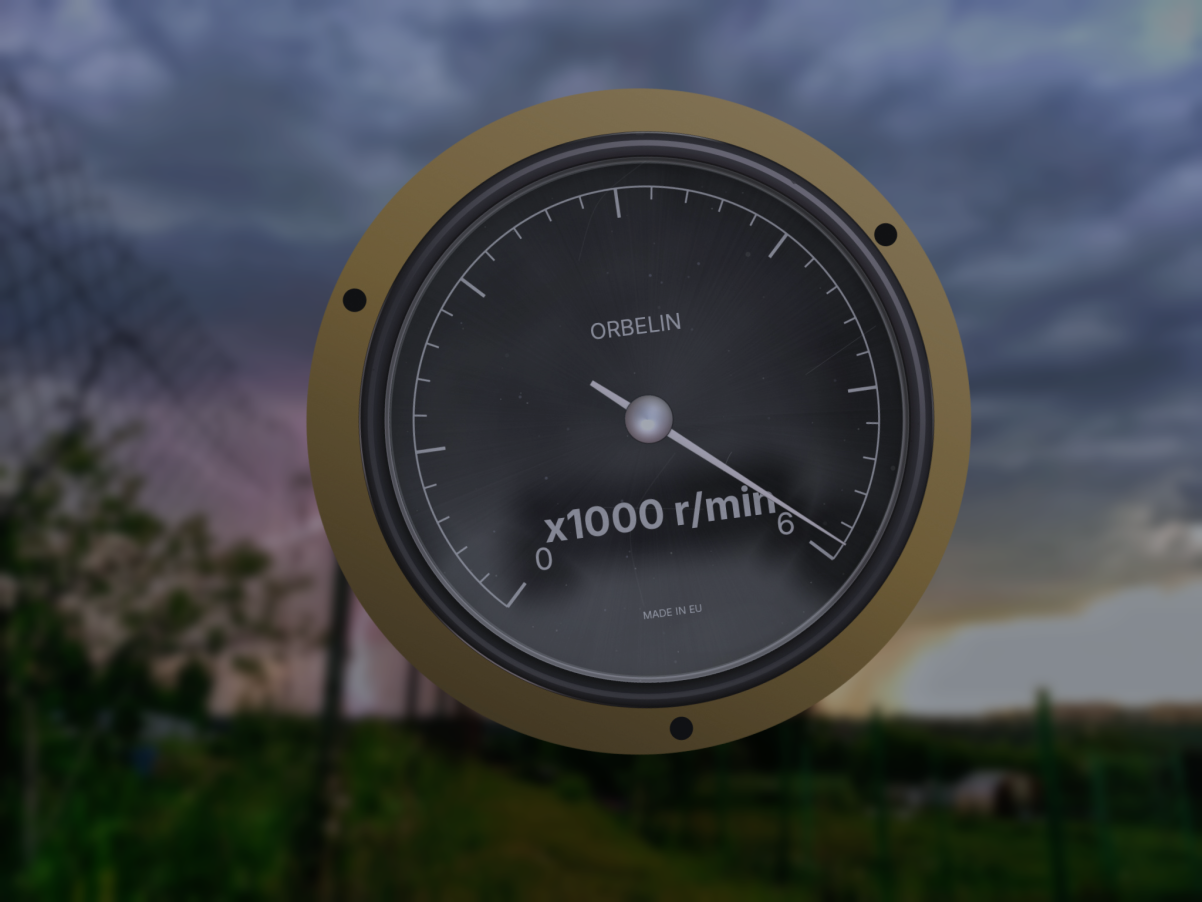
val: 5900
